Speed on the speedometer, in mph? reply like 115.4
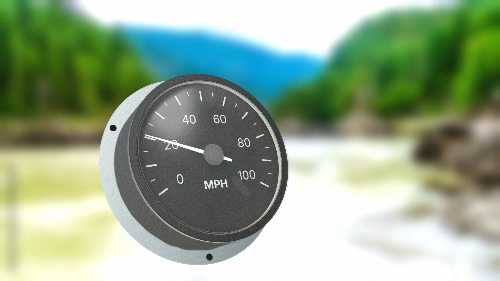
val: 20
